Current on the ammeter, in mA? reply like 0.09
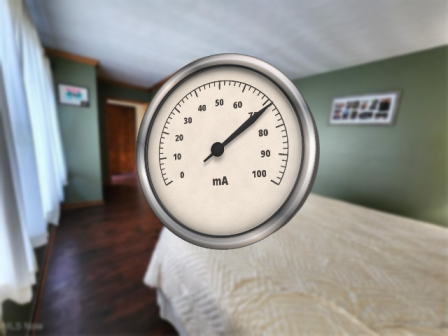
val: 72
